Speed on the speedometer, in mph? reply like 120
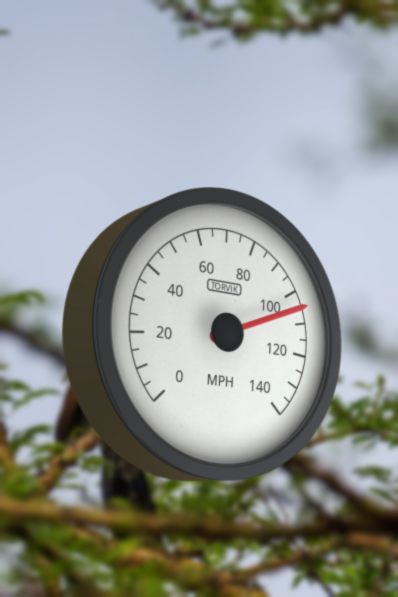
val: 105
